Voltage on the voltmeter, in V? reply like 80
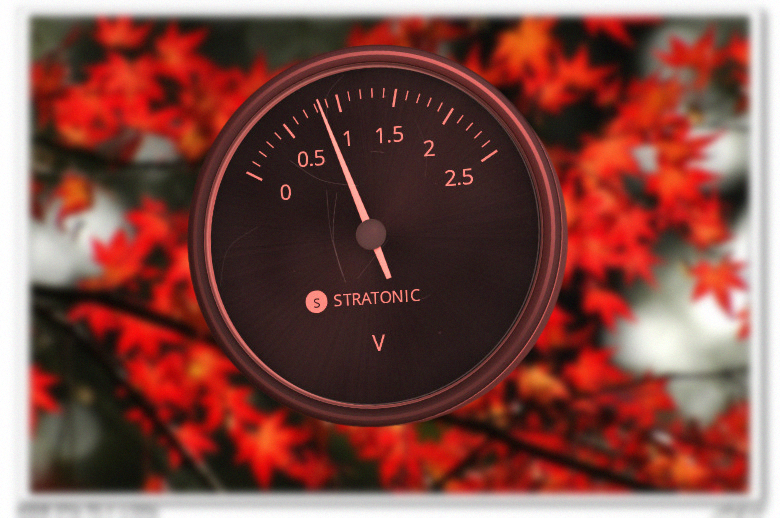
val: 0.85
